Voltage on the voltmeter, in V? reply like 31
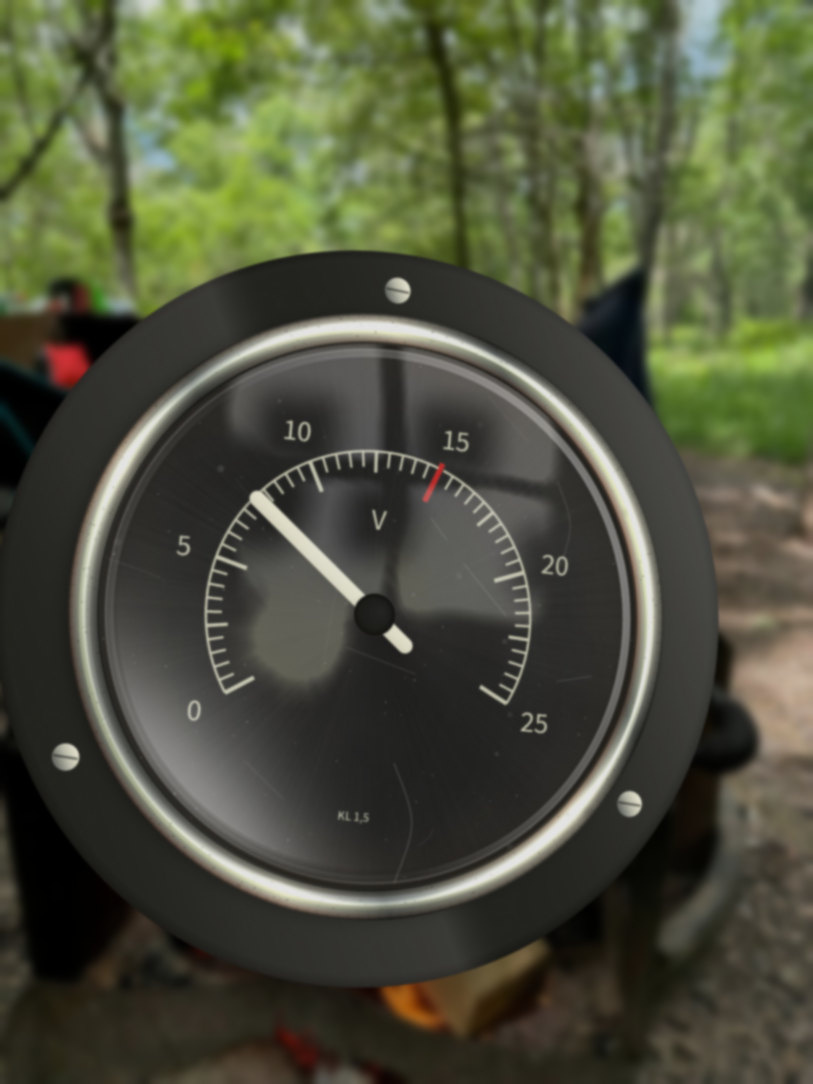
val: 7.5
